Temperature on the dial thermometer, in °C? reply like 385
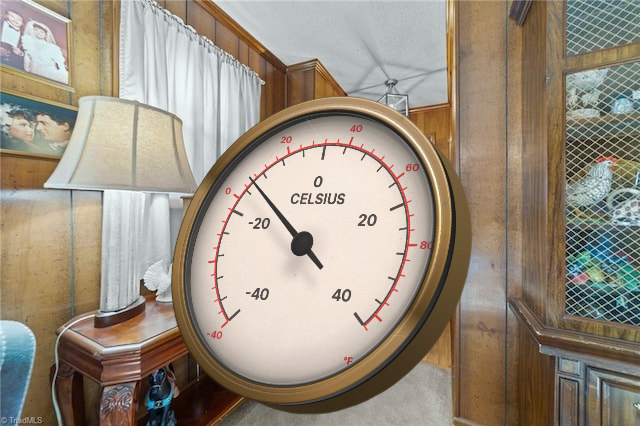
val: -14
